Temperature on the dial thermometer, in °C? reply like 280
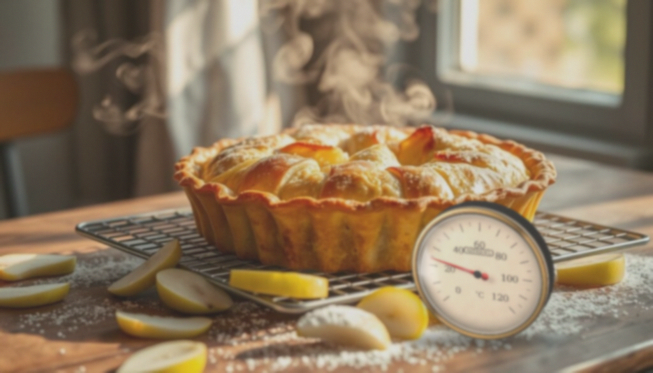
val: 25
